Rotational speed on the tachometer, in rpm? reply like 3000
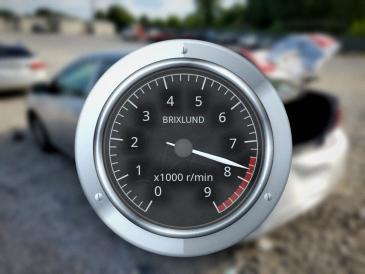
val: 7700
